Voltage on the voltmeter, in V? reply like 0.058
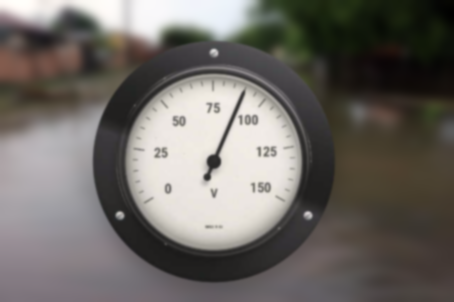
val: 90
